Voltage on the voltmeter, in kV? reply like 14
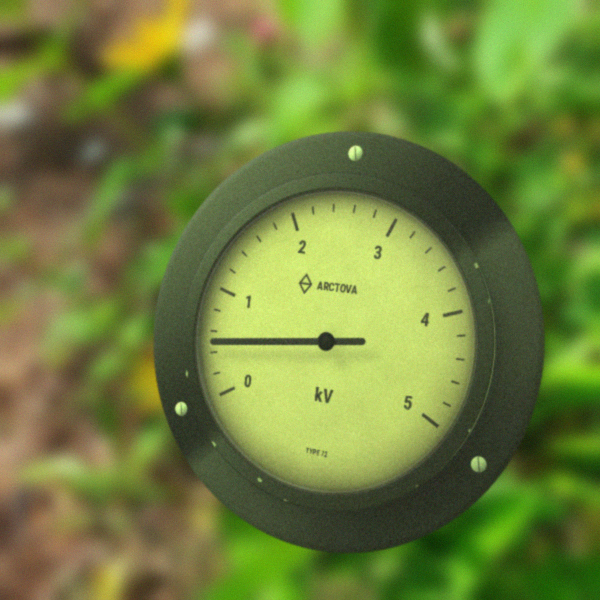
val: 0.5
